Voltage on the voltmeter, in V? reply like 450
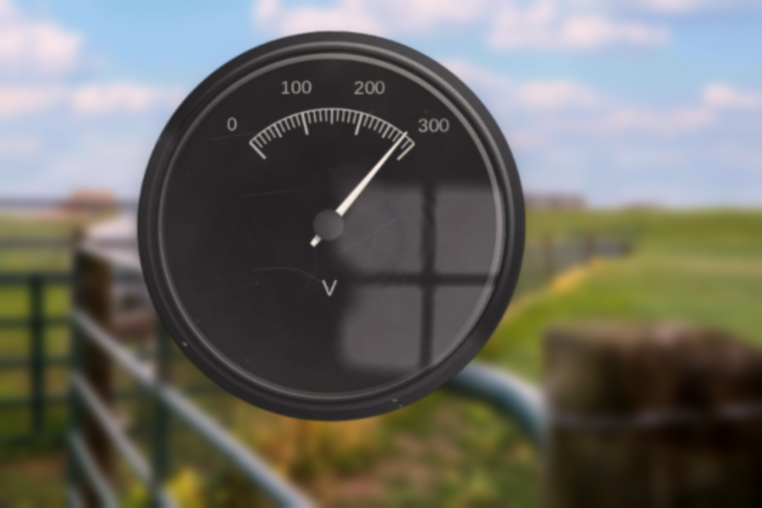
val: 280
